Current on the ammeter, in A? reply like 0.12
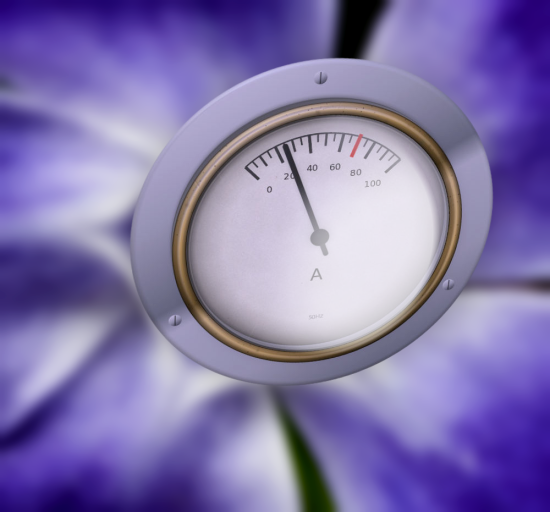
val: 25
